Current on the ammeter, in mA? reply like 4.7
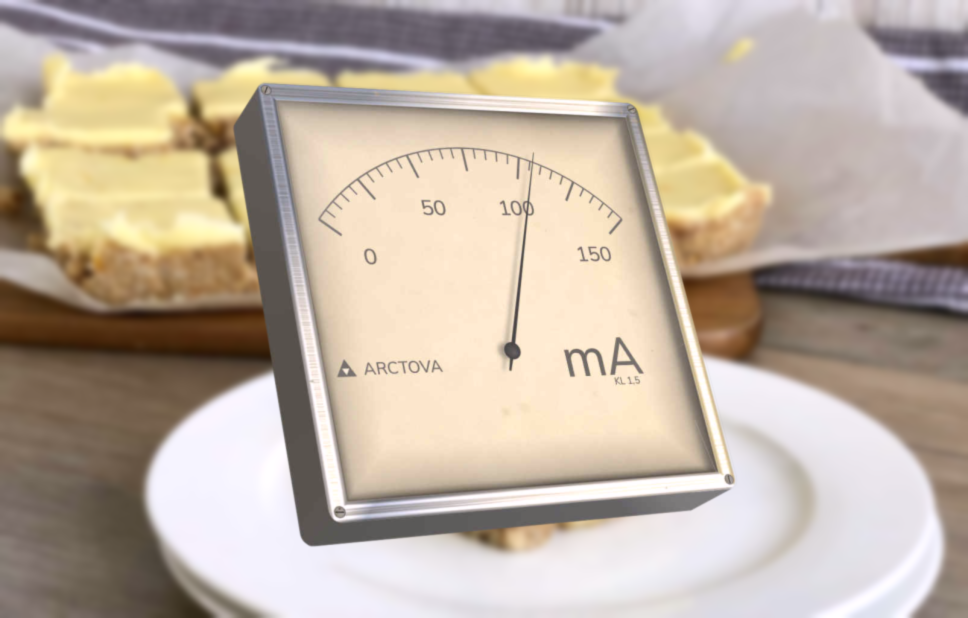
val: 105
